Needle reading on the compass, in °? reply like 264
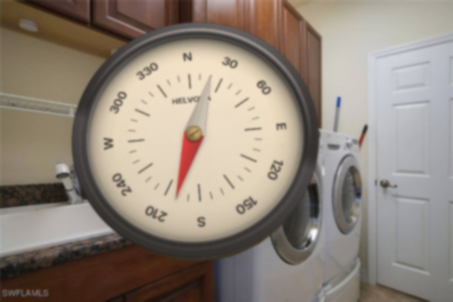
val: 200
